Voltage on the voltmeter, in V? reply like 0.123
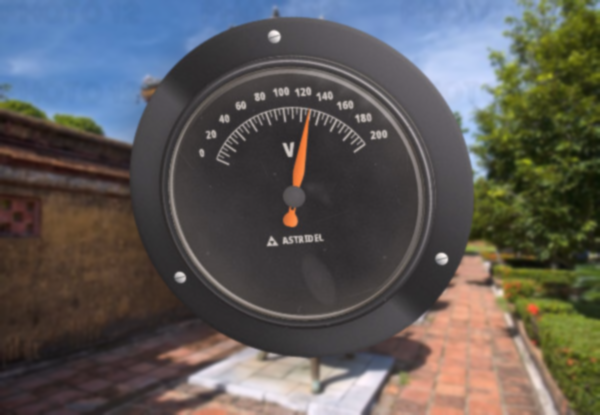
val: 130
